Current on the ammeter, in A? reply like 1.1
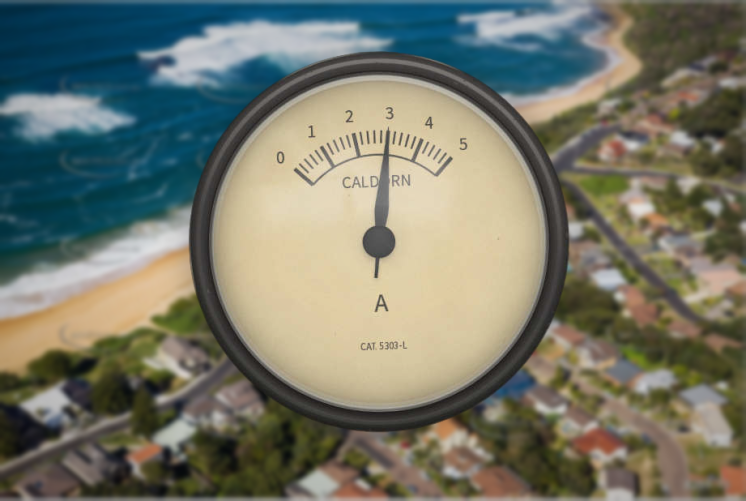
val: 3
